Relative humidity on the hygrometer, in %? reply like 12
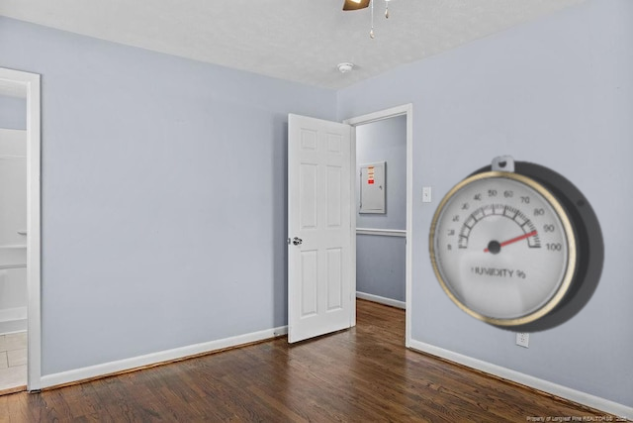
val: 90
